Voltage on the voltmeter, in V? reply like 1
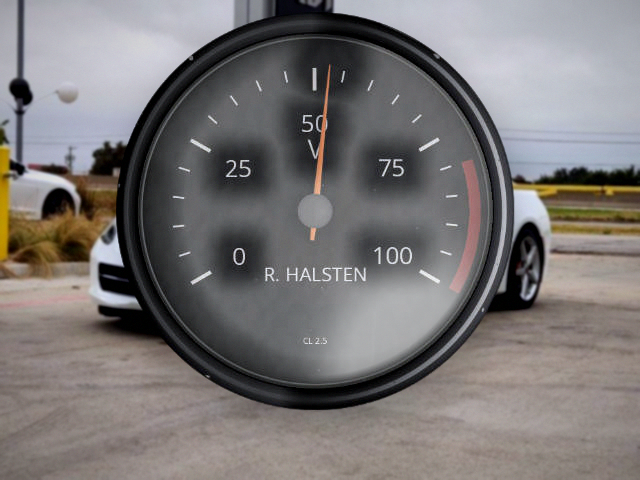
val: 52.5
